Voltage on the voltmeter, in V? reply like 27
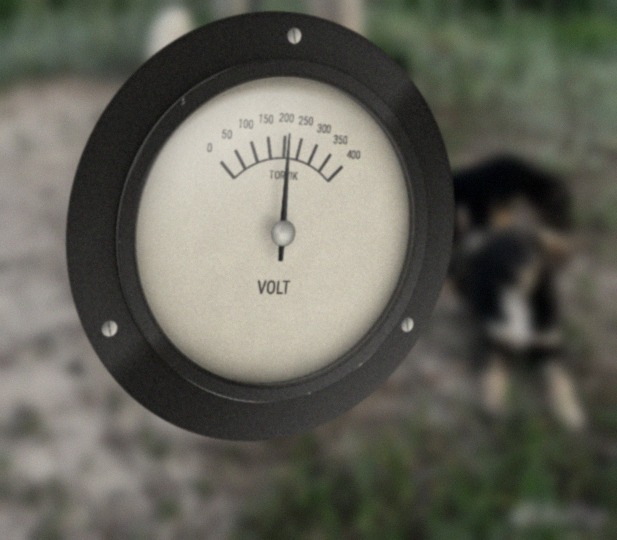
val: 200
